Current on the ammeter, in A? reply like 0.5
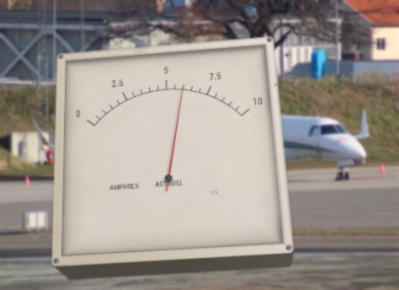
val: 6
